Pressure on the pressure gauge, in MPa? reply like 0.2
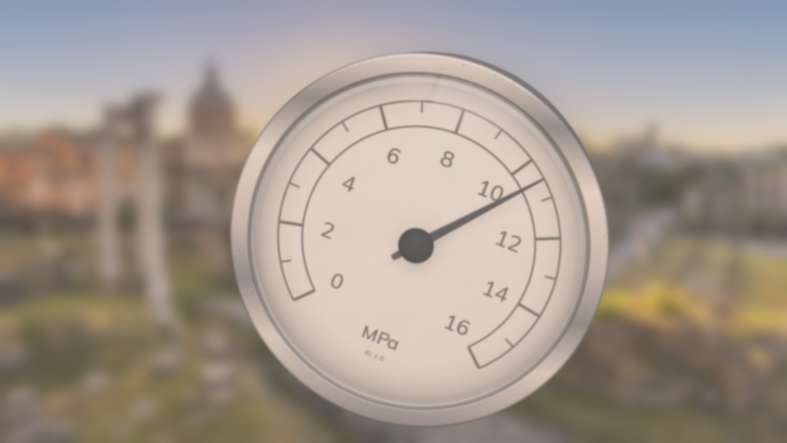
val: 10.5
